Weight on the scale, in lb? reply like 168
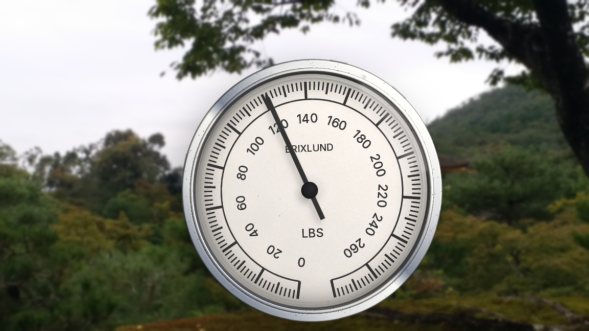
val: 122
